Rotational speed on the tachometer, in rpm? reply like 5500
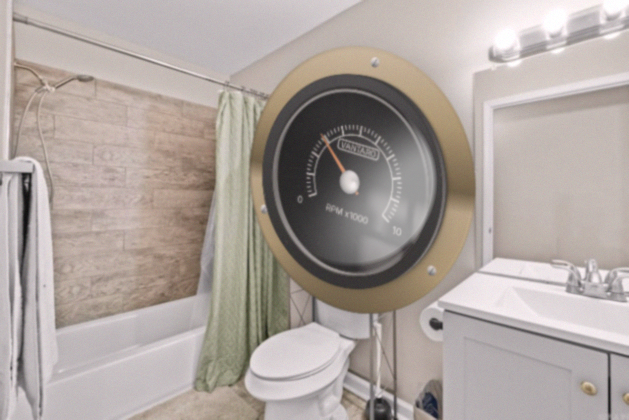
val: 3000
